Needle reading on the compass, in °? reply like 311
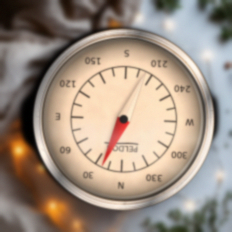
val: 22.5
